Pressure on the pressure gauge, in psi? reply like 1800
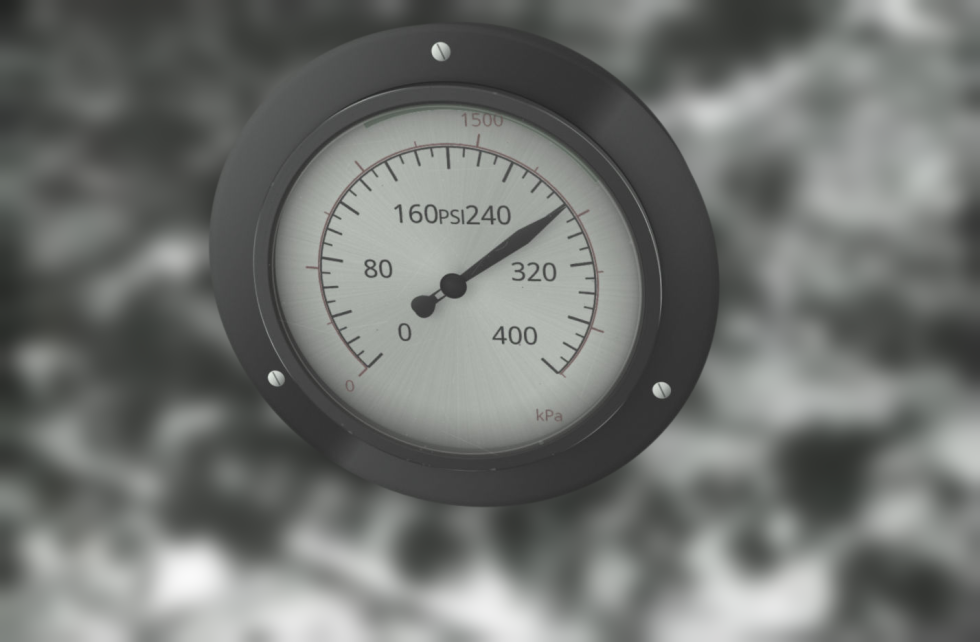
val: 280
